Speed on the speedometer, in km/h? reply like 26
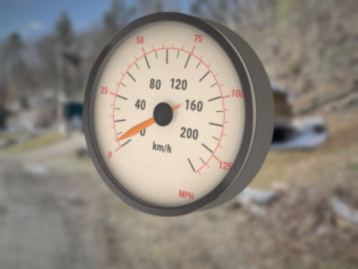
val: 5
